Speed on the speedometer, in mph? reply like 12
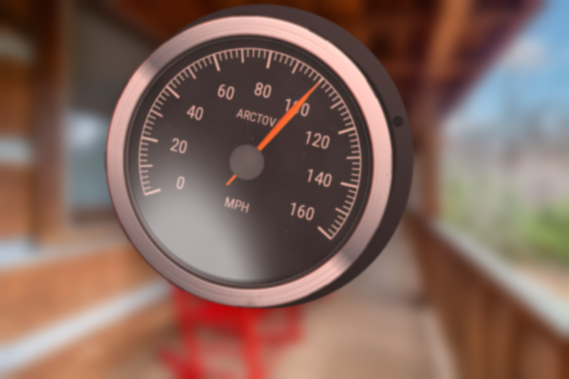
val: 100
